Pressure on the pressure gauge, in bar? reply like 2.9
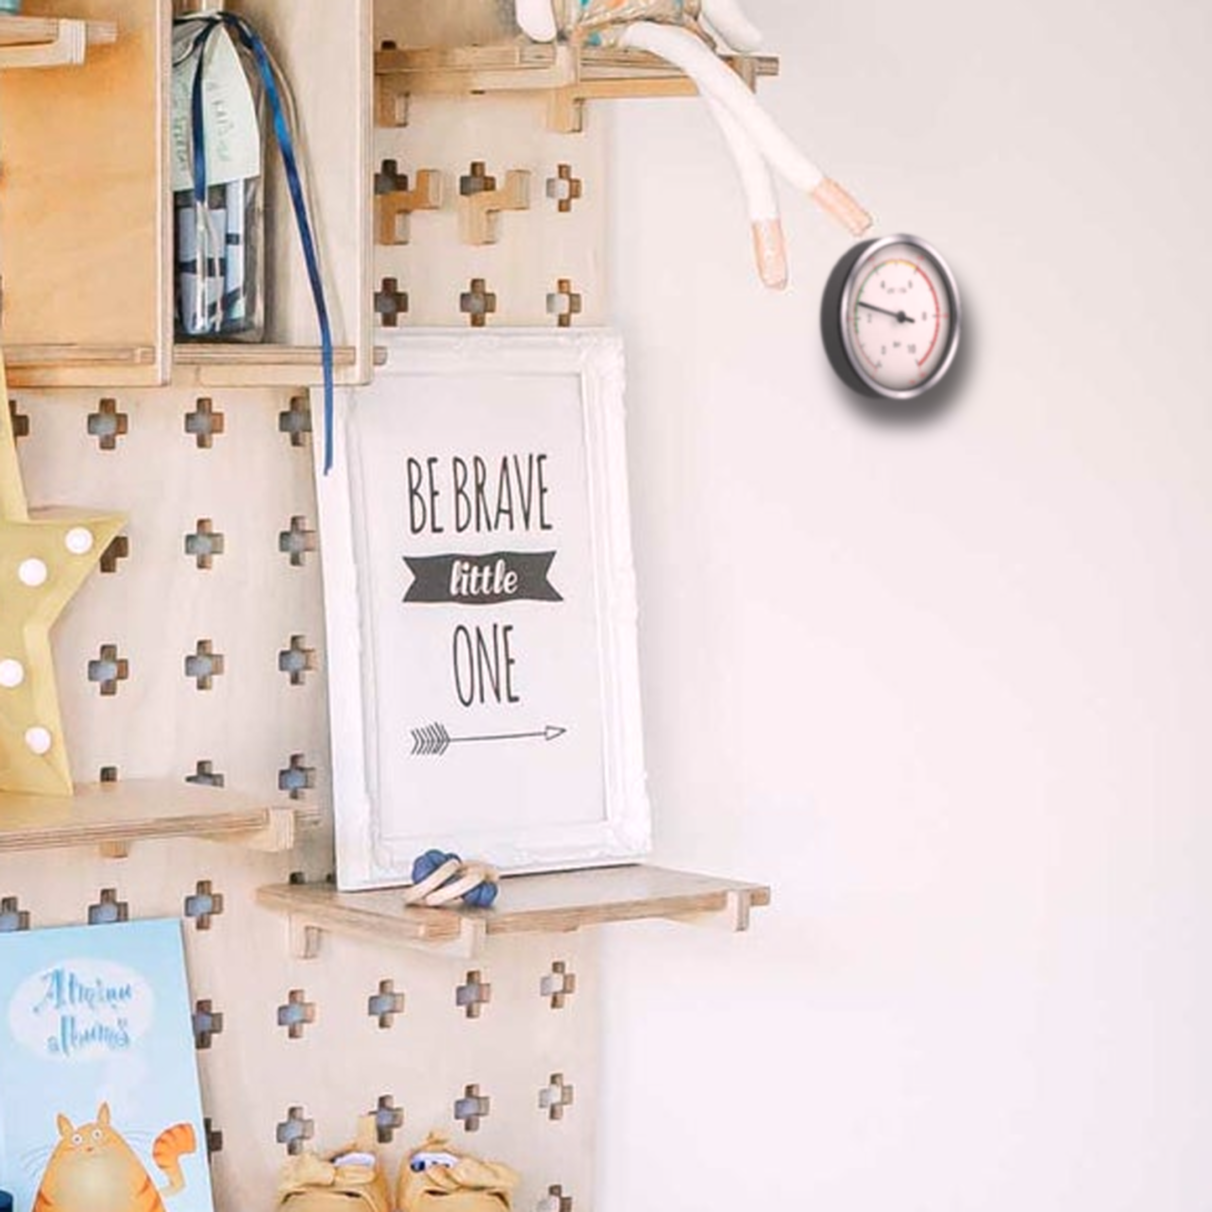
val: 2.5
